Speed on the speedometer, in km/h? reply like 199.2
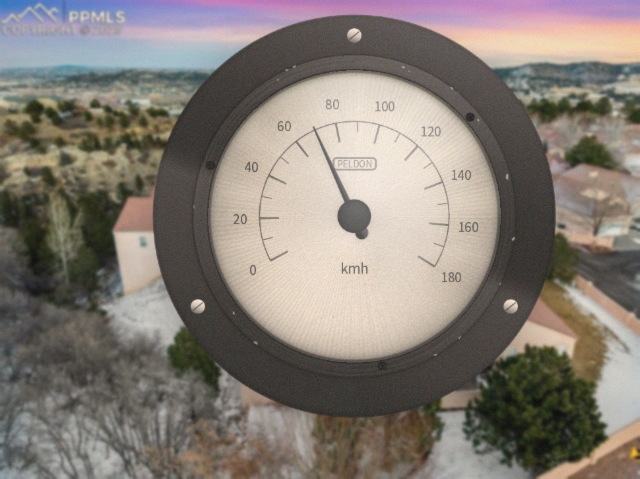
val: 70
